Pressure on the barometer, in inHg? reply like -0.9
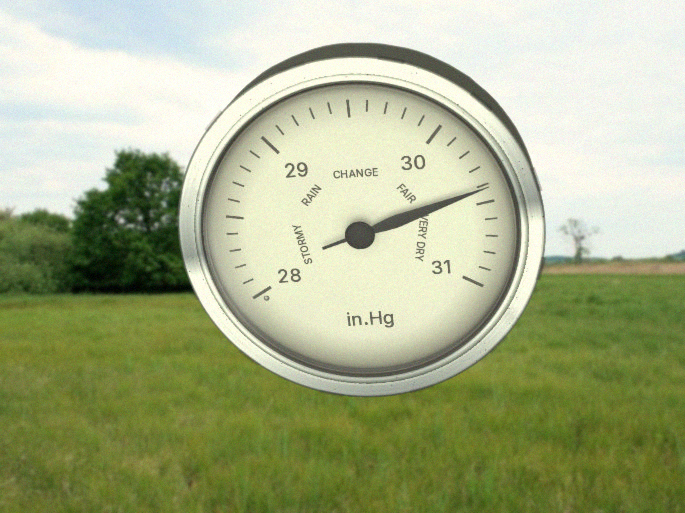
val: 30.4
